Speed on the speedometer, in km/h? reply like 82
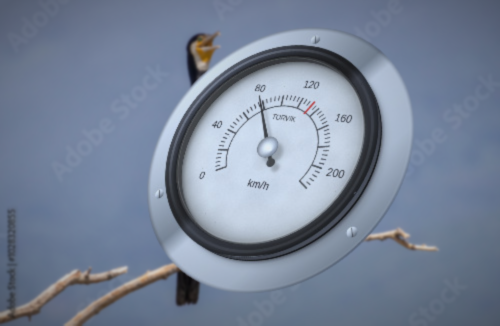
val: 80
